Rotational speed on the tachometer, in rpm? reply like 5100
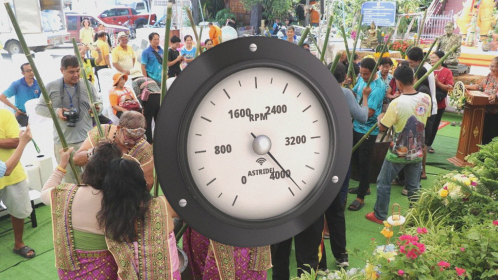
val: 3900
